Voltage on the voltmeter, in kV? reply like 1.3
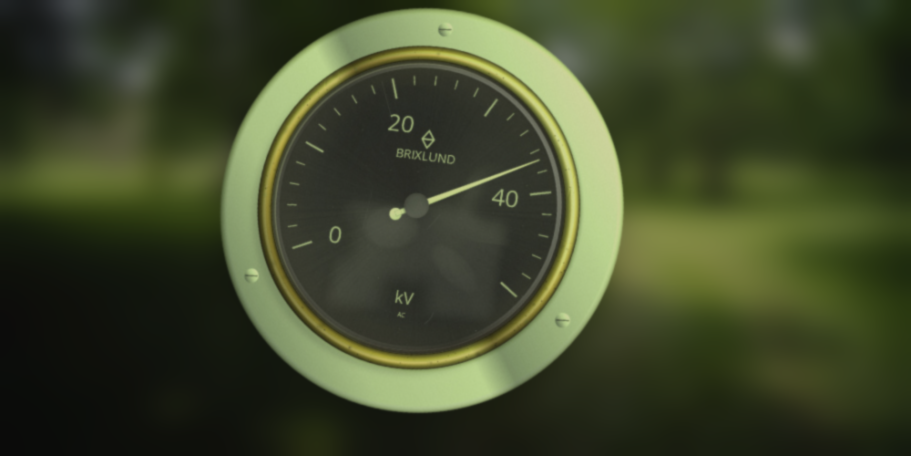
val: 37
